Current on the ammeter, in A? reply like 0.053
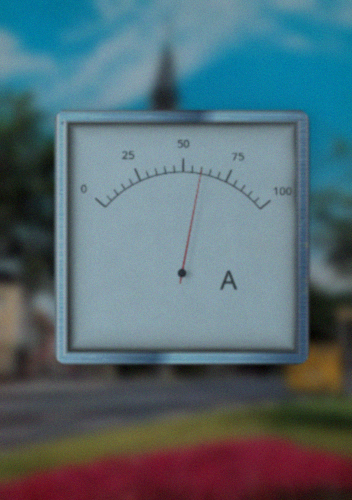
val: 60
